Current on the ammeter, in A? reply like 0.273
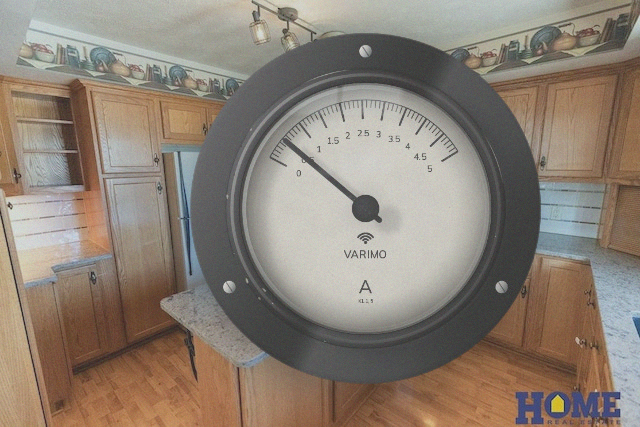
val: 0.5
